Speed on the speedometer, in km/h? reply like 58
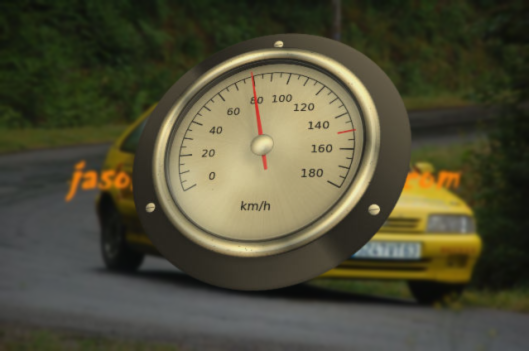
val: 80
